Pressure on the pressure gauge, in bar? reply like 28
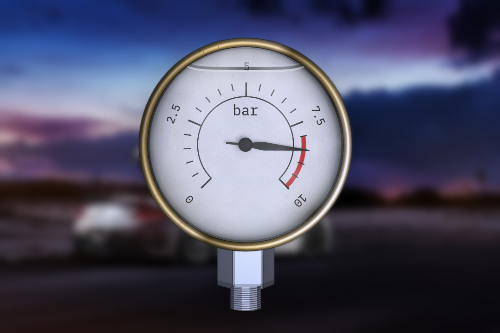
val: 8.5
